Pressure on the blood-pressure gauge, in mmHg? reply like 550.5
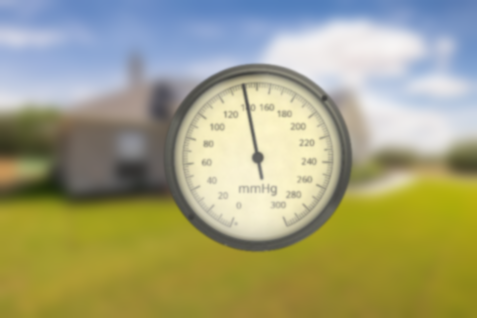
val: 140
